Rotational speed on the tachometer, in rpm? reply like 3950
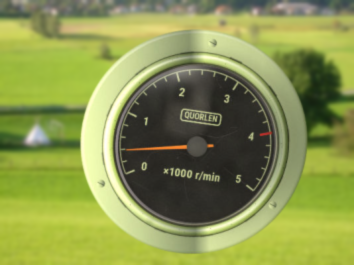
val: 400
